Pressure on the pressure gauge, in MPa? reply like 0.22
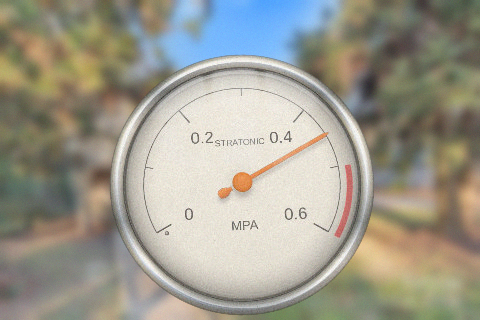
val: 0.45
